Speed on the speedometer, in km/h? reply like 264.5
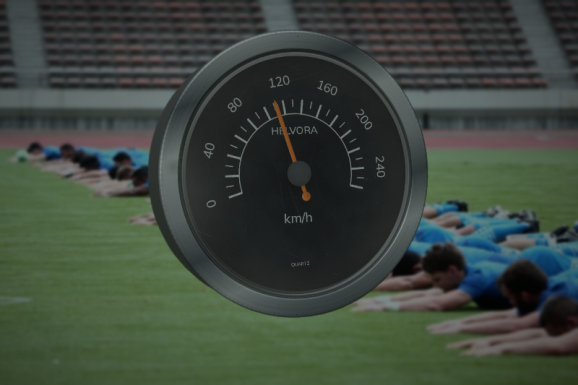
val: 110
